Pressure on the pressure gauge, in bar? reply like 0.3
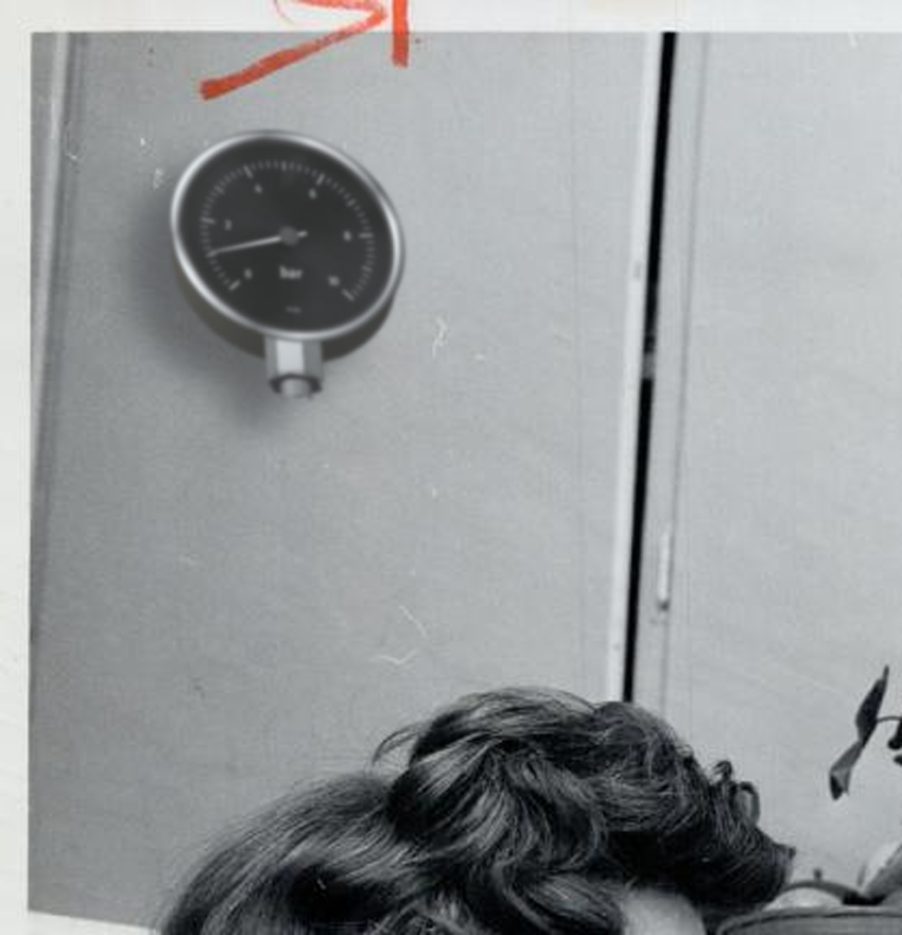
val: 1
